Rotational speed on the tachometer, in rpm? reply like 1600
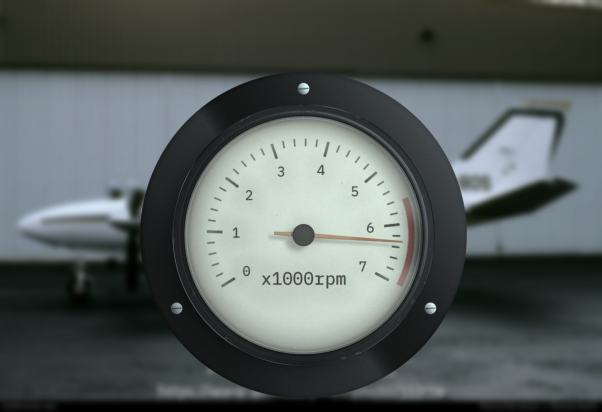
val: 6300
